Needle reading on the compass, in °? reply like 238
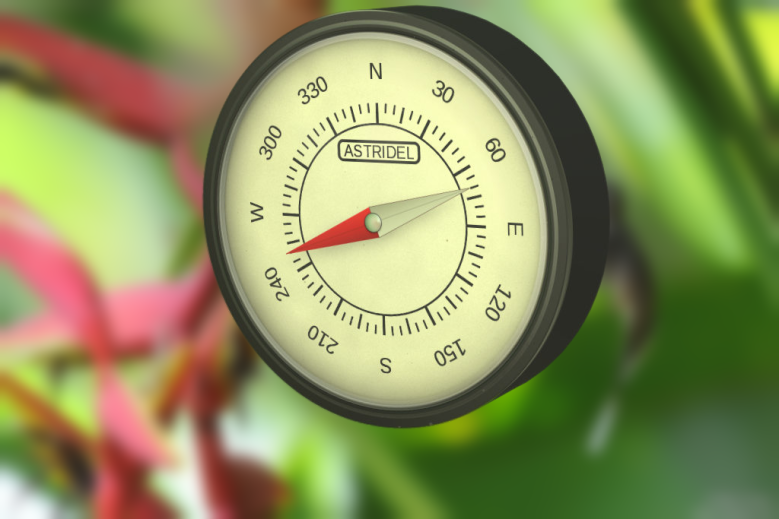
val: 250
